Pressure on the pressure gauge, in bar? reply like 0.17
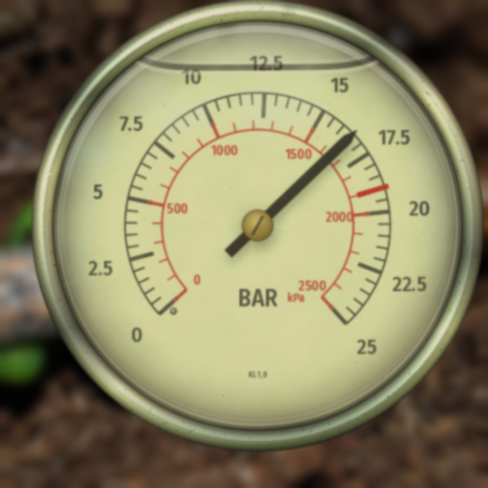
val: 16.5
